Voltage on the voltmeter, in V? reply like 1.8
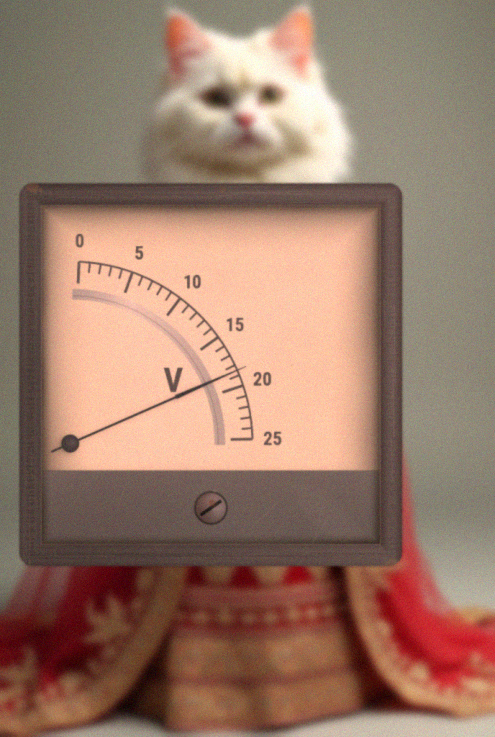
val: 18.5
